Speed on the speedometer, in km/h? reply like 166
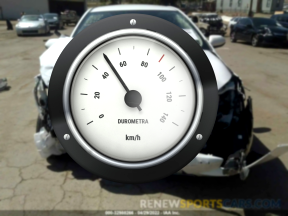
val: 50
